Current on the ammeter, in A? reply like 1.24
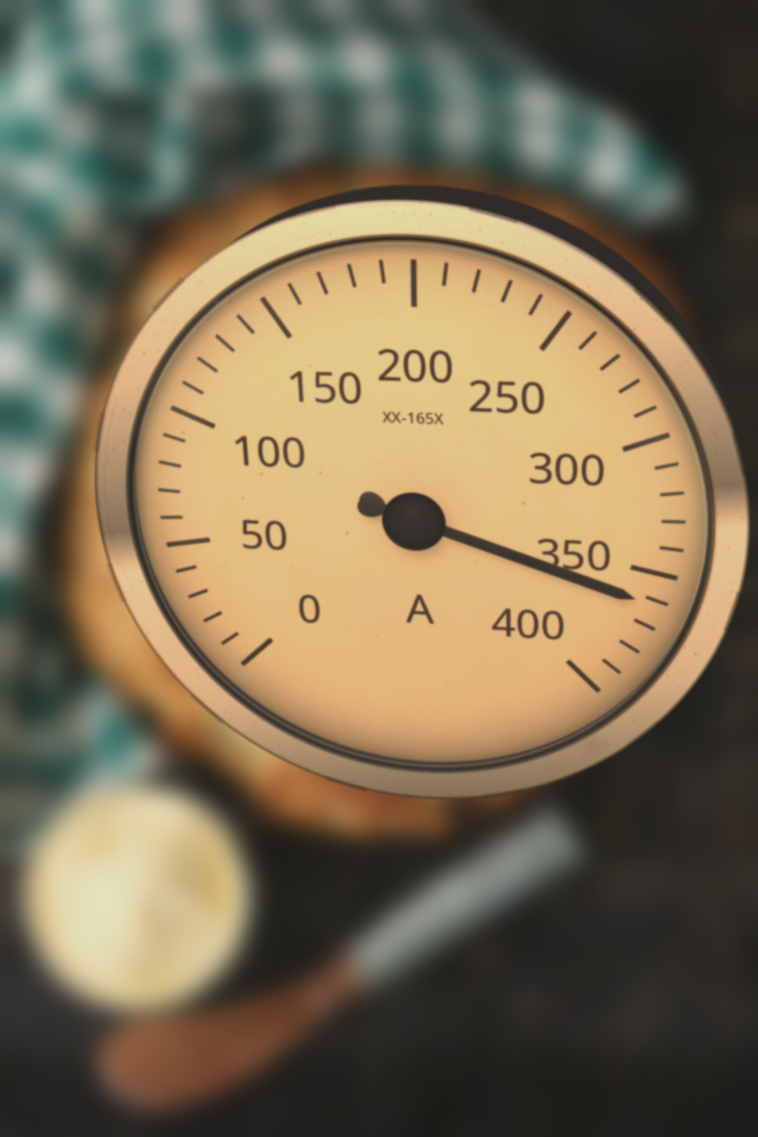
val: 360
